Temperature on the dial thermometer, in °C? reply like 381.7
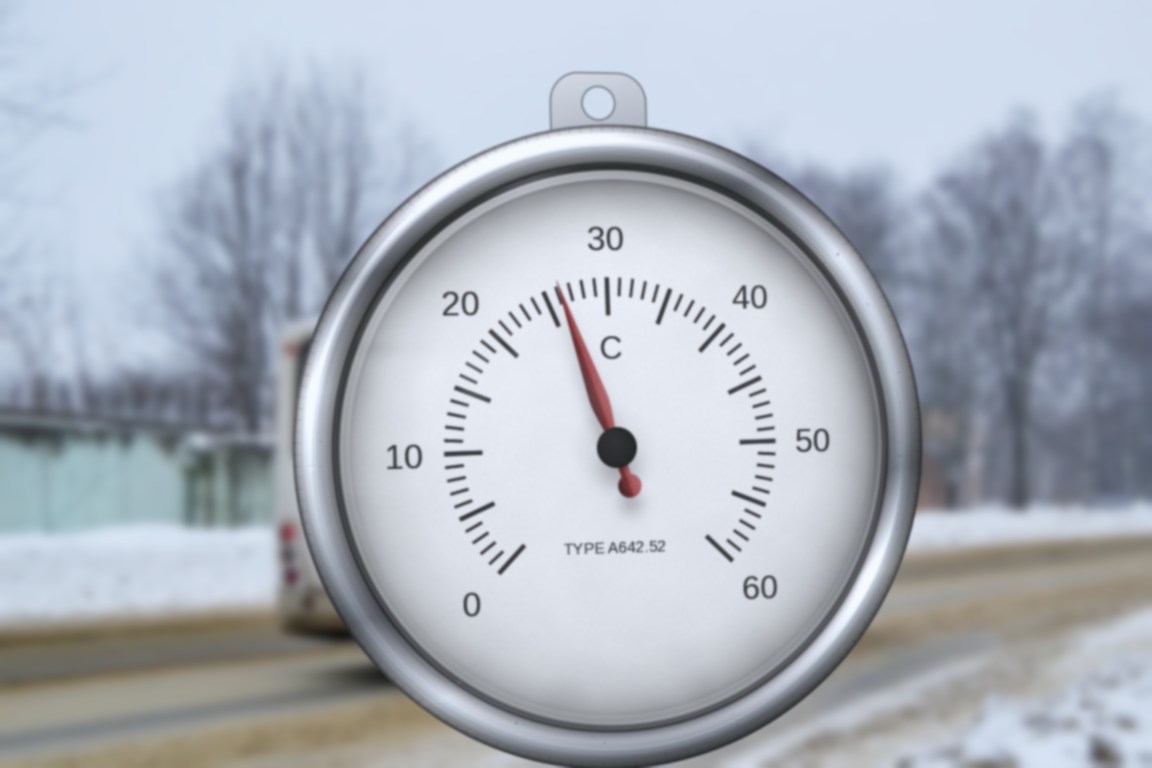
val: 26
